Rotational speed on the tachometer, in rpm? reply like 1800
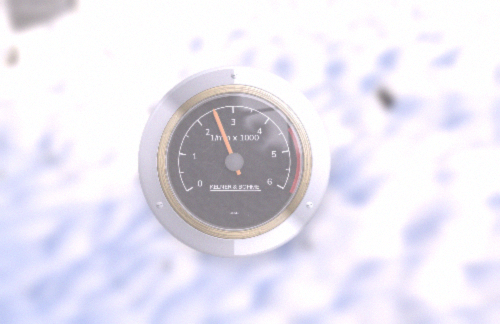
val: 2500
